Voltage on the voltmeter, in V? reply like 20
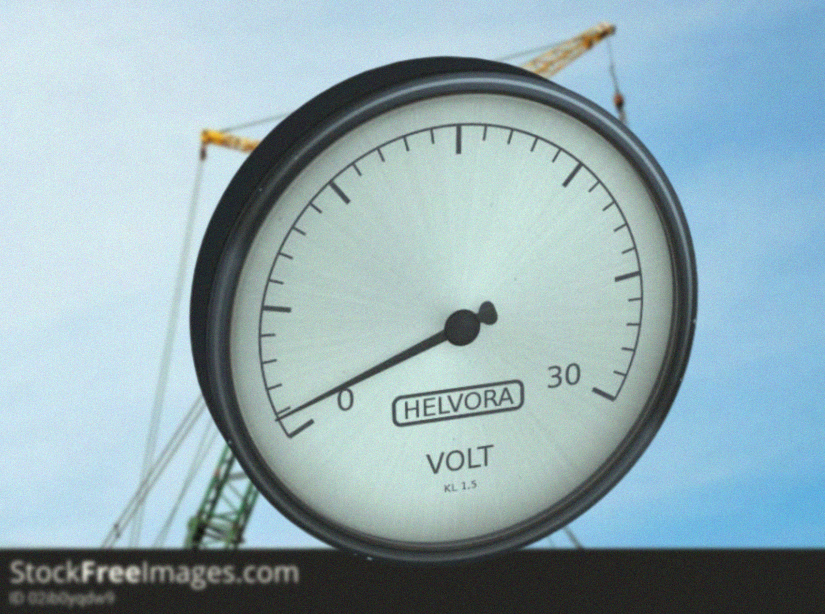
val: 1
